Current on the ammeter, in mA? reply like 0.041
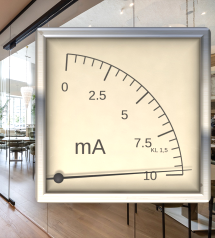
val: 9.75
